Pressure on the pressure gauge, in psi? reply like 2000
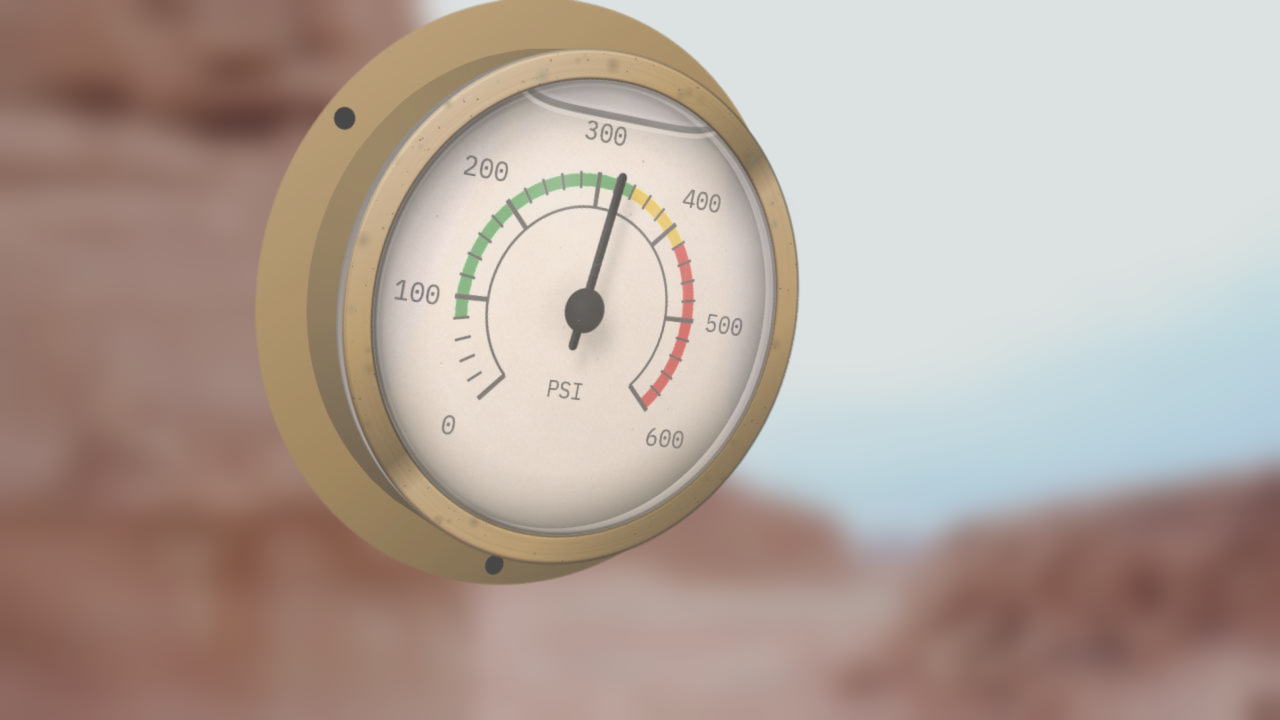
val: 320
